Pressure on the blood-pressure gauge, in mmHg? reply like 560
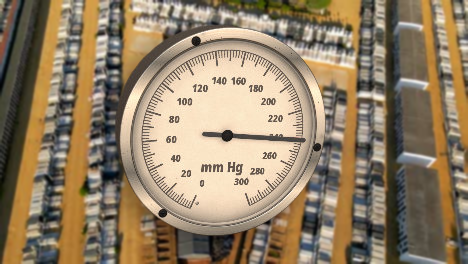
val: 240
